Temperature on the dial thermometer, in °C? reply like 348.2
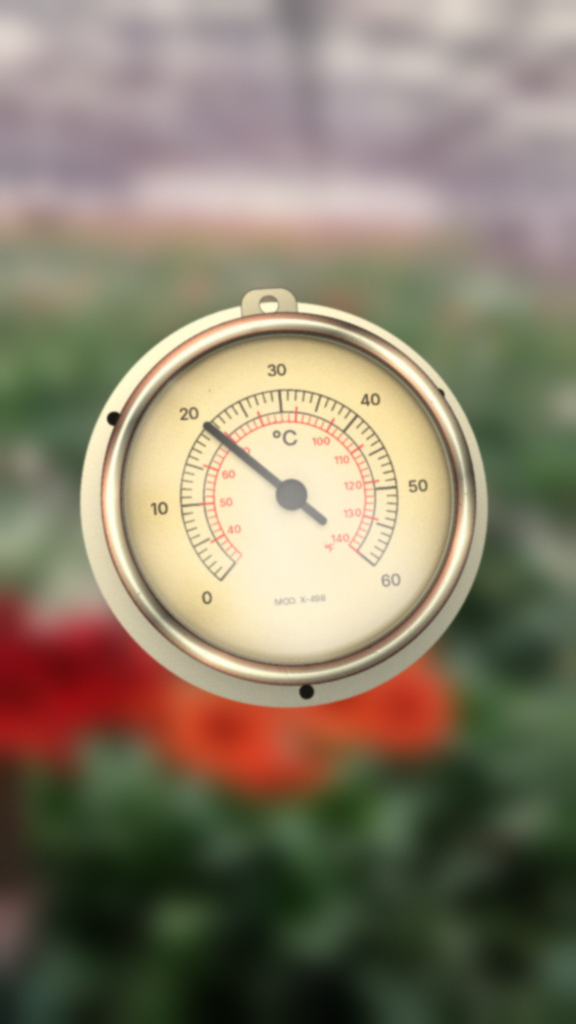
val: 20
